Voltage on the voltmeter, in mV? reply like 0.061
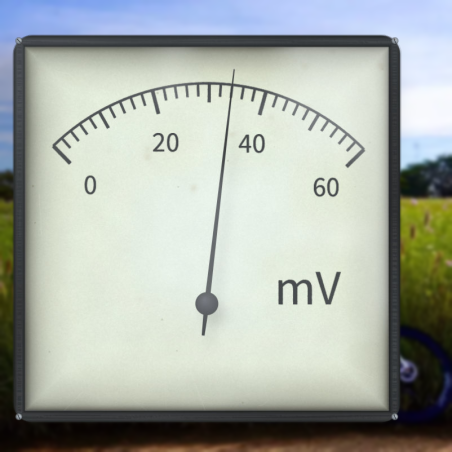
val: 34
